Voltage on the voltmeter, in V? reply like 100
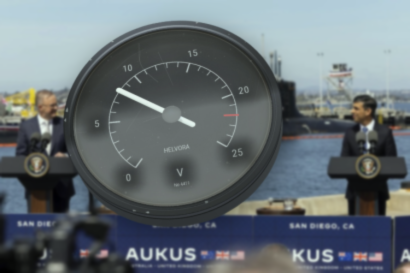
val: 8
